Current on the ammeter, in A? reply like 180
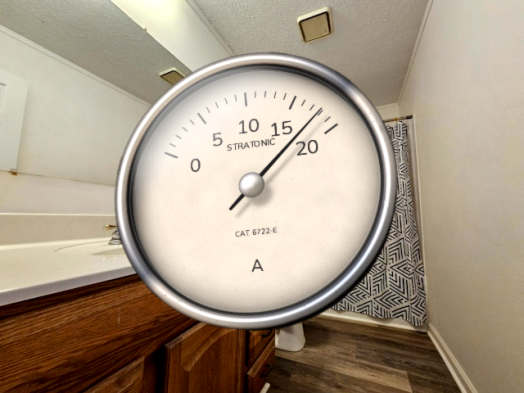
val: 18
